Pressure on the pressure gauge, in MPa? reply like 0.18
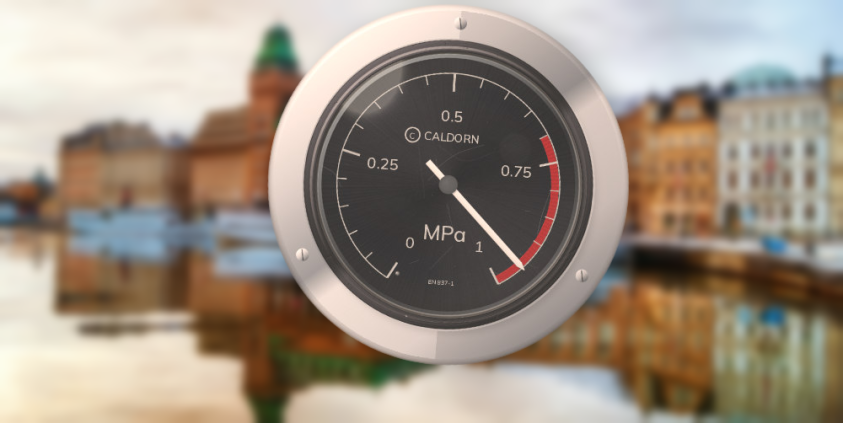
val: 0.95
